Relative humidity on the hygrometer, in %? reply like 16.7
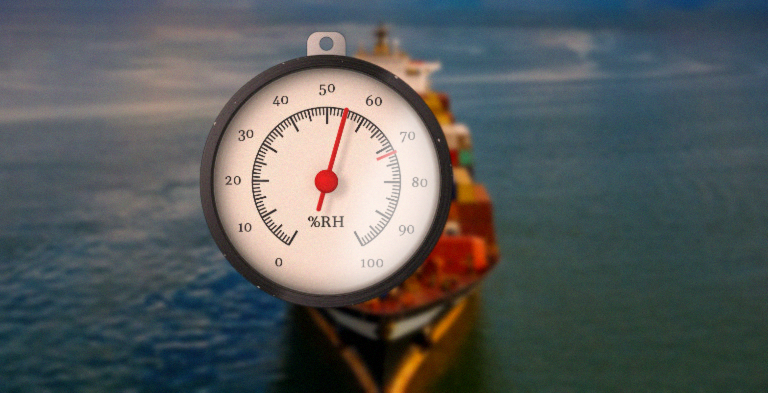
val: 55
